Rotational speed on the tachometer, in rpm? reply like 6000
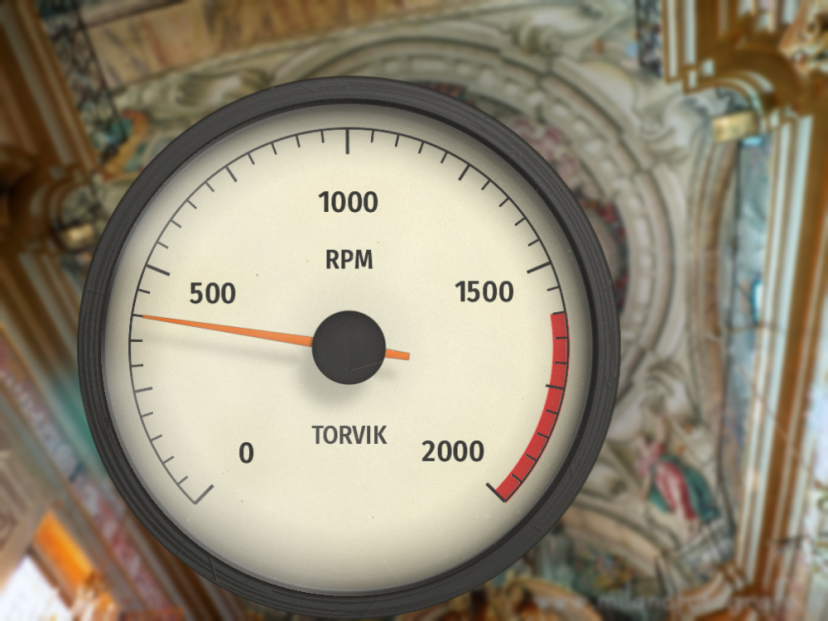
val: 400
